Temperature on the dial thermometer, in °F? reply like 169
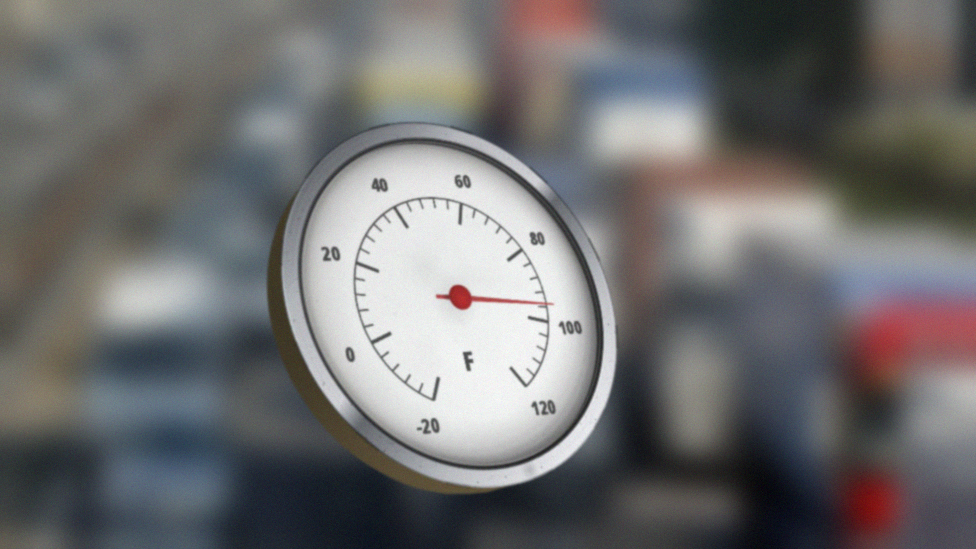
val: 96
